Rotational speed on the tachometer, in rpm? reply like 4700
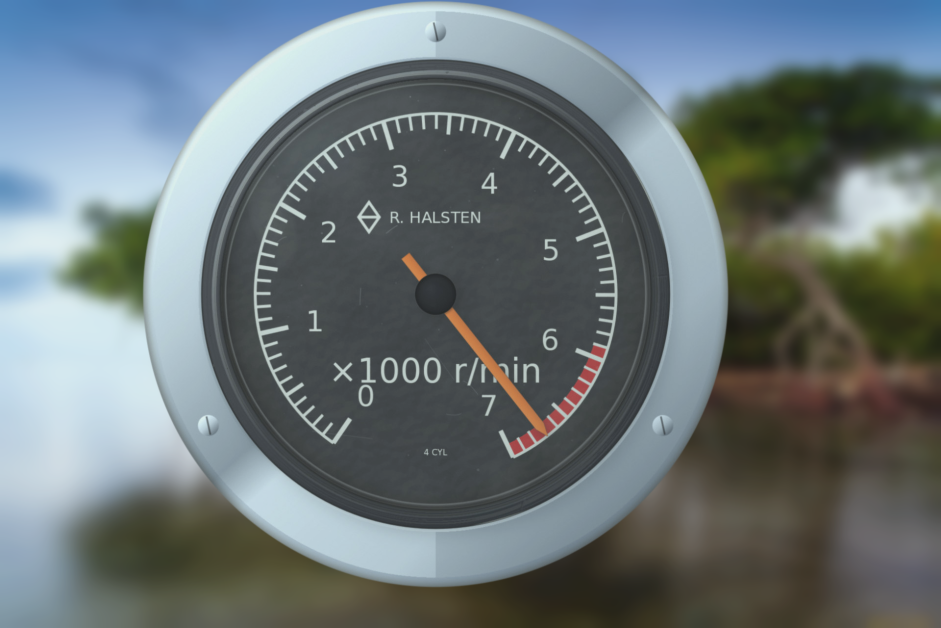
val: 6700
